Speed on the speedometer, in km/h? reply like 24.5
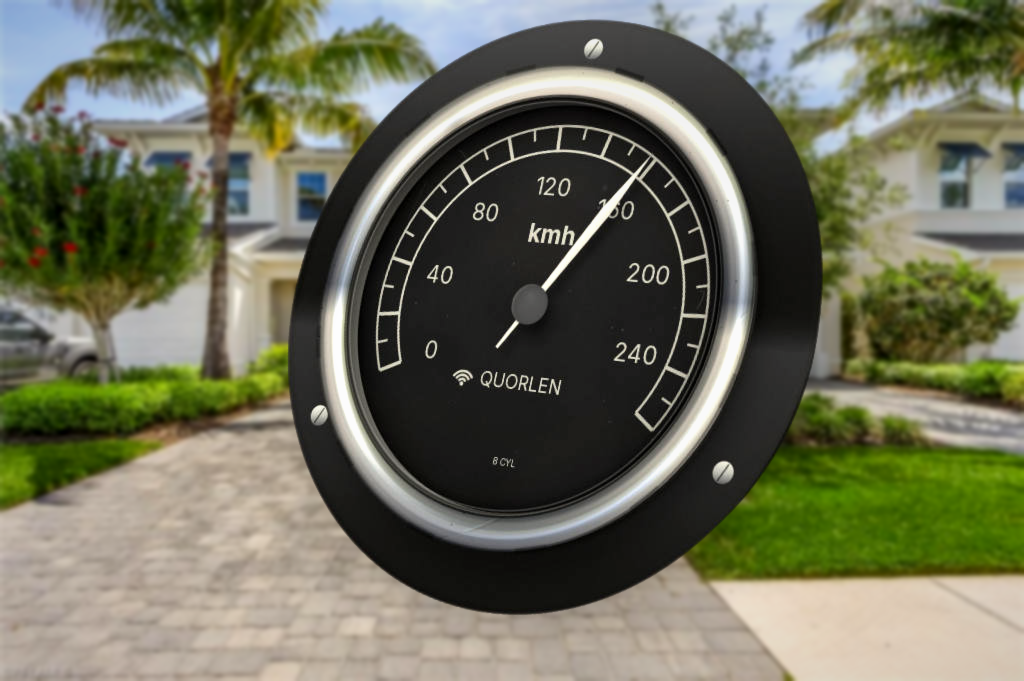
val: 160
